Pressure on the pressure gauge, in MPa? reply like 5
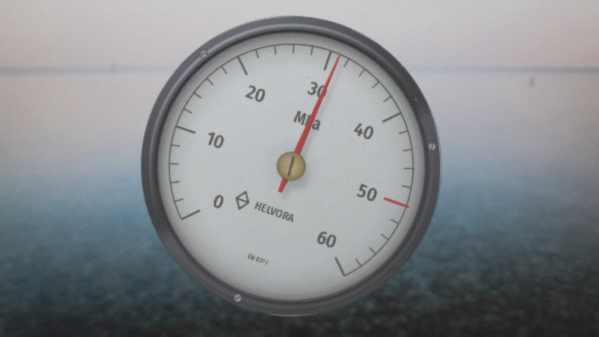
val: 31
